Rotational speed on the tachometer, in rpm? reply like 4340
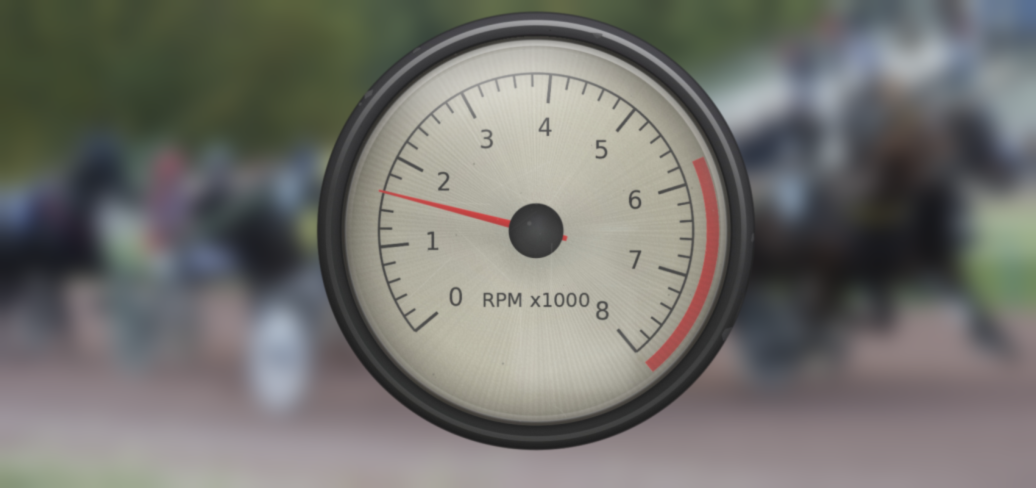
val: 1600
